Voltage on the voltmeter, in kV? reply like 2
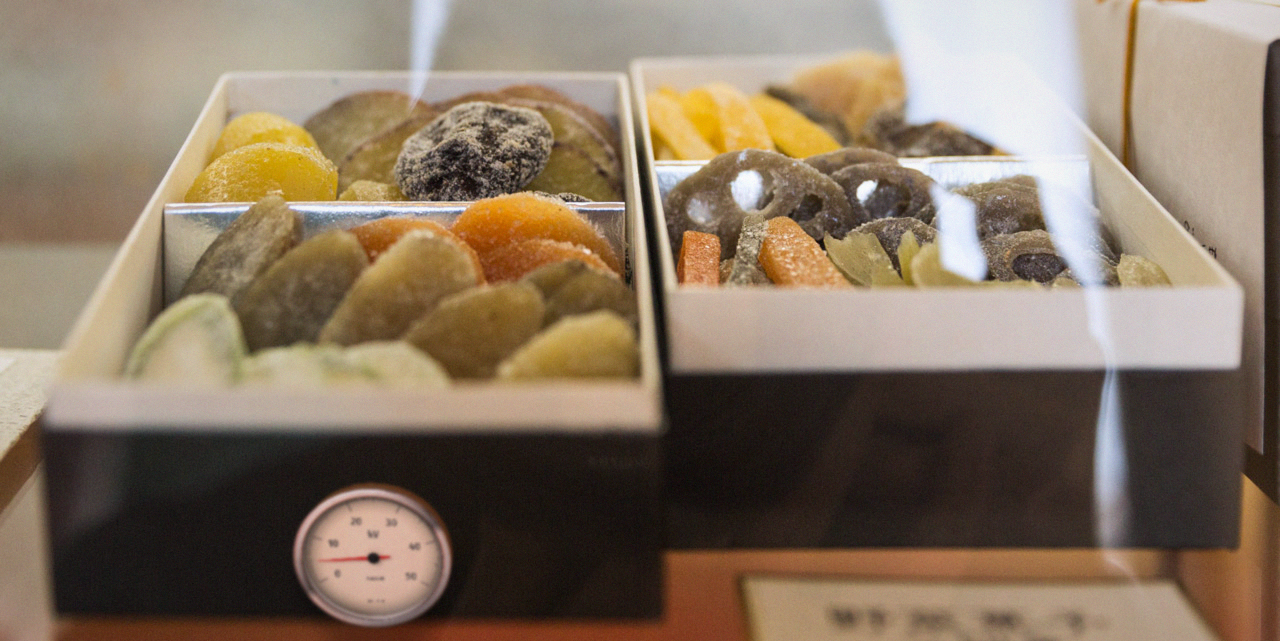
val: 5
